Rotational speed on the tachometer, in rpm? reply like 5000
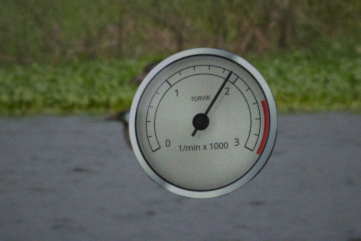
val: 1900
